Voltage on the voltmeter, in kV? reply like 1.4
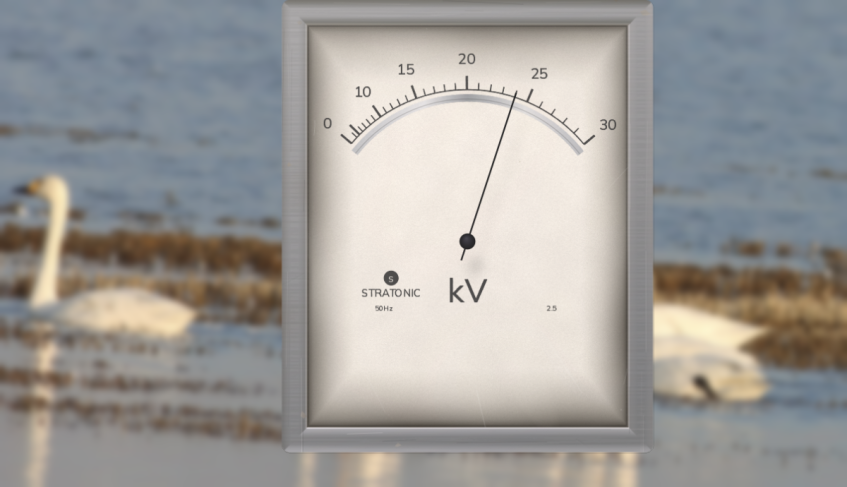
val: 24
